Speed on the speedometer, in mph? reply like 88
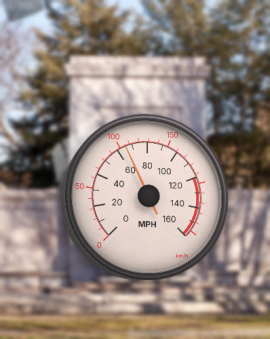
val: 65
